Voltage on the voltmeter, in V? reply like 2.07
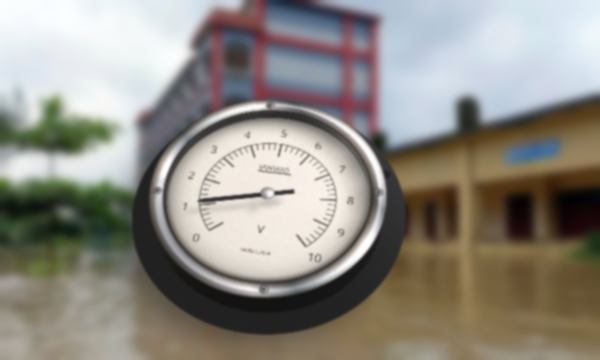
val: 1
